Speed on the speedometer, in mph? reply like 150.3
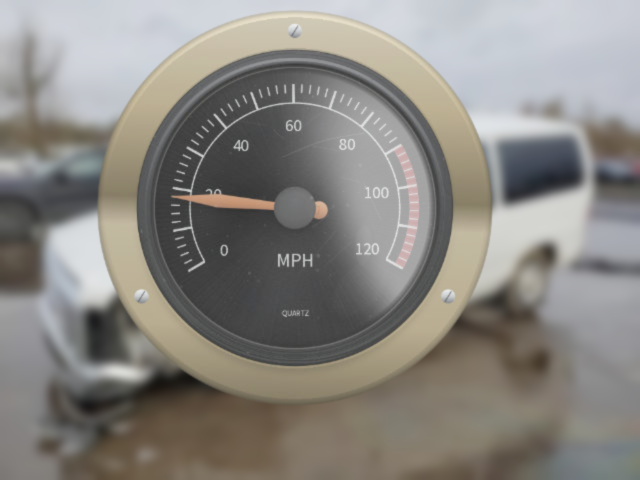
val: 18
